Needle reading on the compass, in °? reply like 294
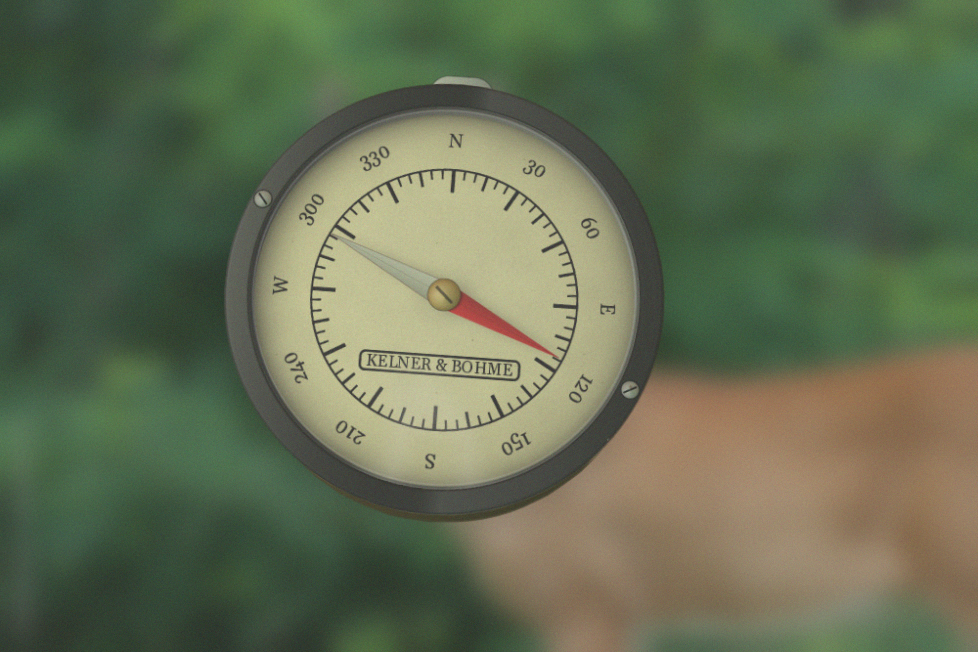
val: 115
